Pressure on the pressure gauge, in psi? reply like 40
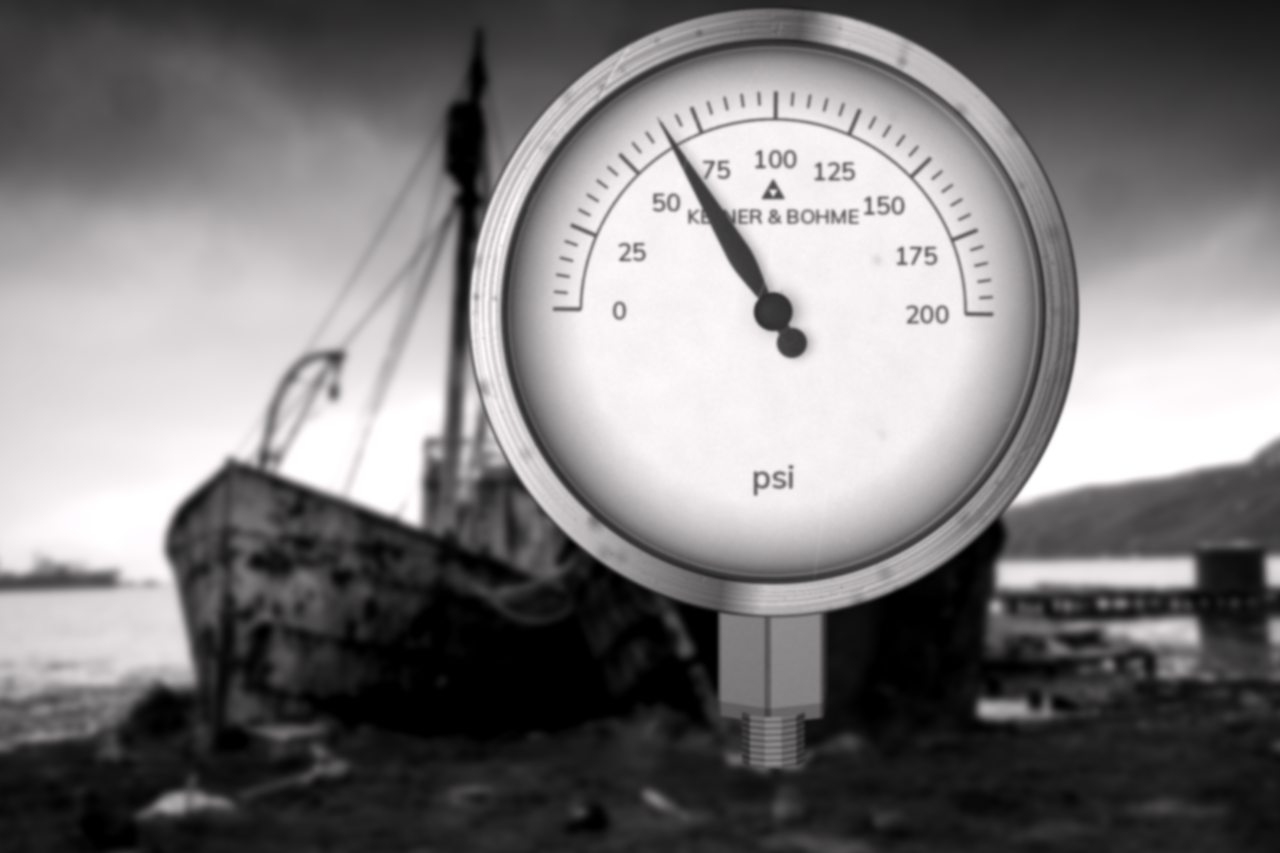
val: 65
